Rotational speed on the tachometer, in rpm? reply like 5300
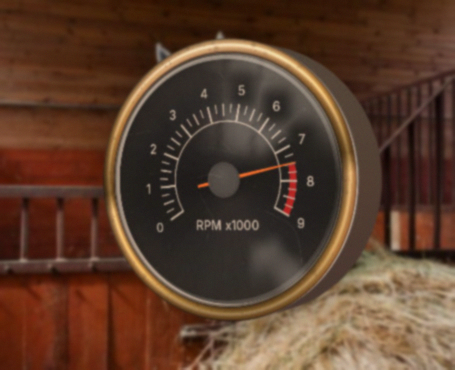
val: 7500
